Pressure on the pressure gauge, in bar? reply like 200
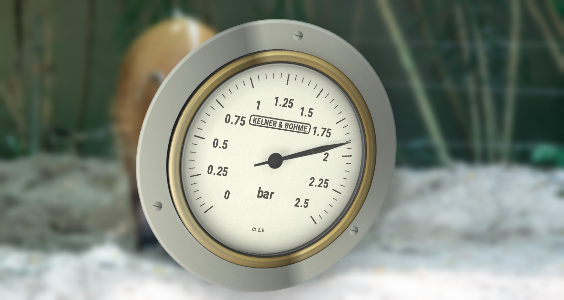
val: 1.9
